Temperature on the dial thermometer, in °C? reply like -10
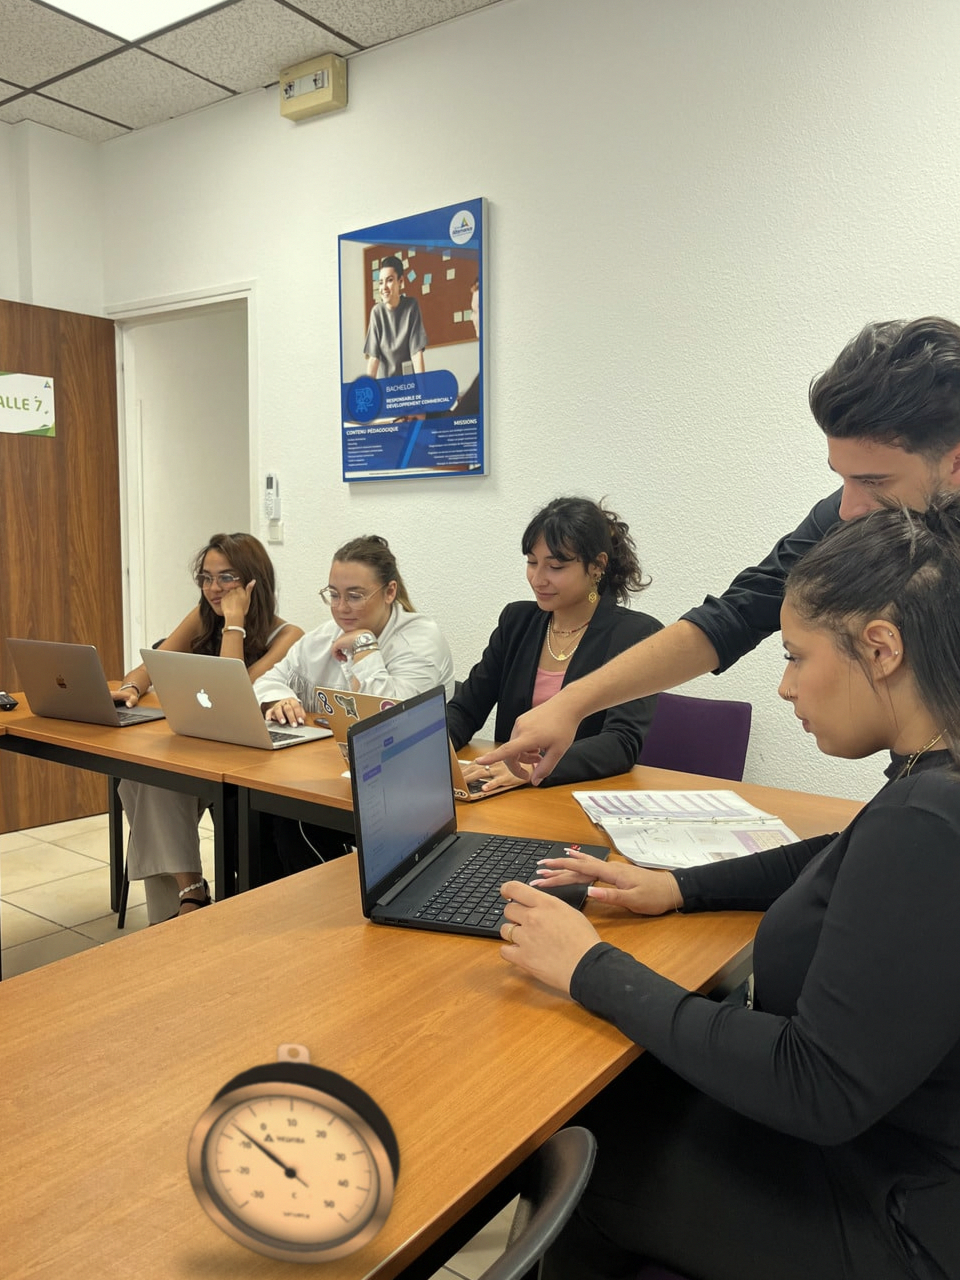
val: -5
